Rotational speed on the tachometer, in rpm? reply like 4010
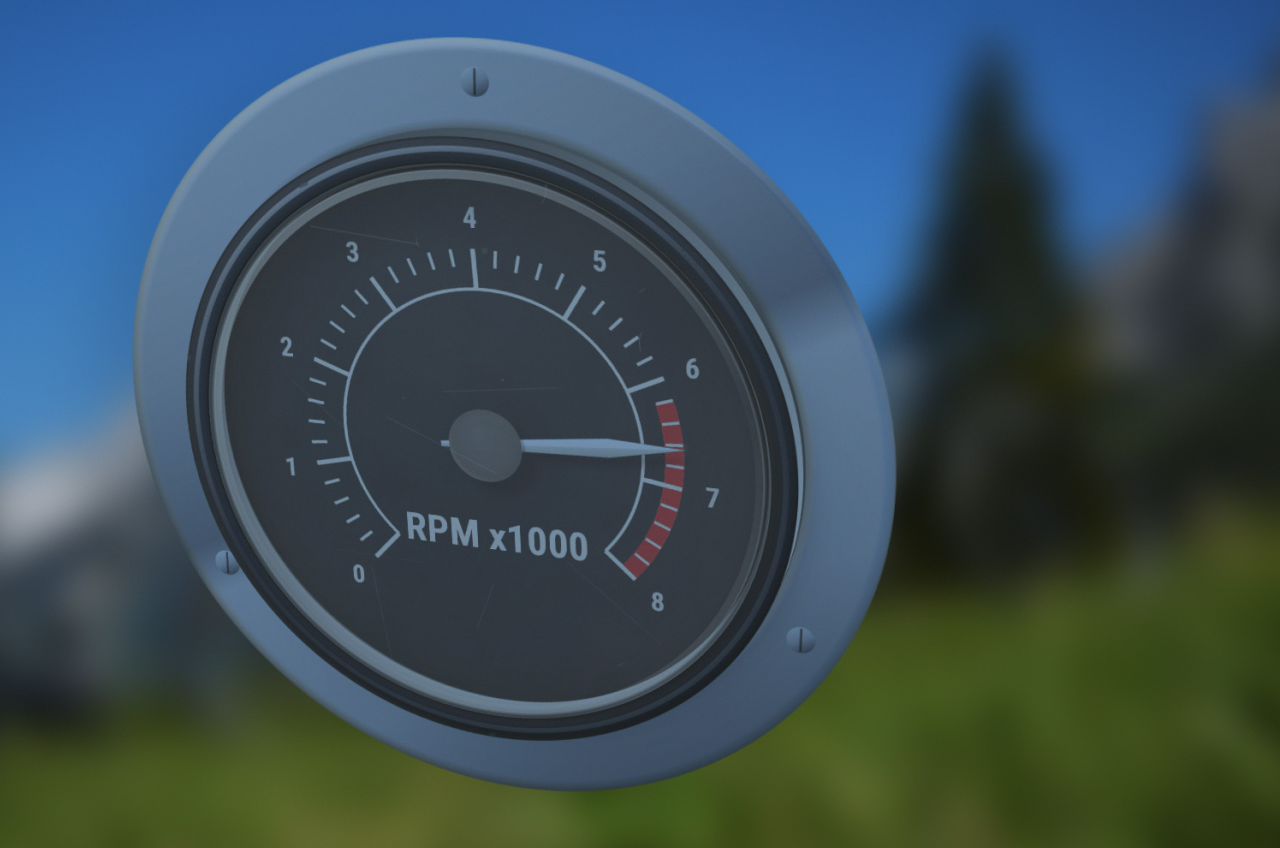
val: 6600
